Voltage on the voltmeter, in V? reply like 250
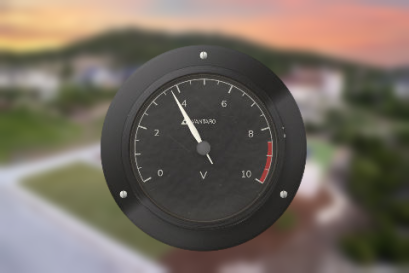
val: 3.75
